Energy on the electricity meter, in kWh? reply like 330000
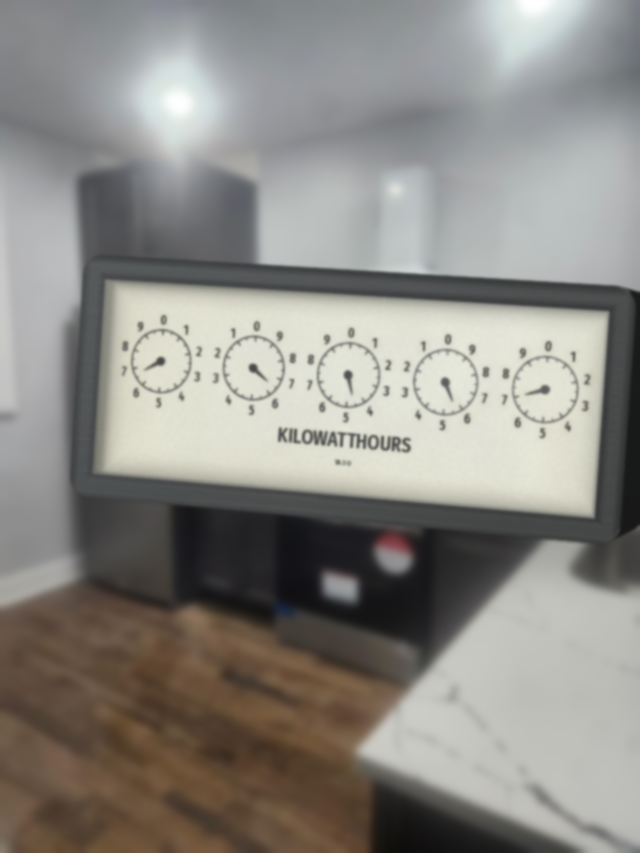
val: 66457
